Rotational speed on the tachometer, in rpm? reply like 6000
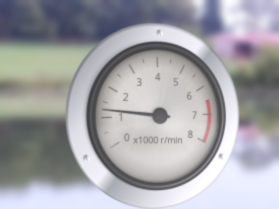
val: 1250
